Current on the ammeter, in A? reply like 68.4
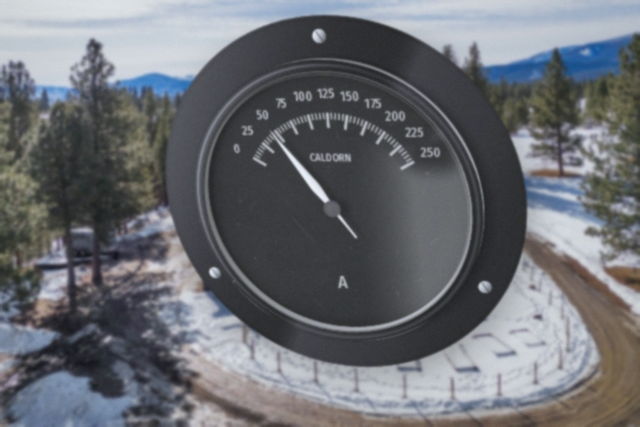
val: 50
